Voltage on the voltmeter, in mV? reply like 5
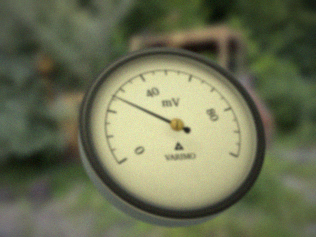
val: 25
